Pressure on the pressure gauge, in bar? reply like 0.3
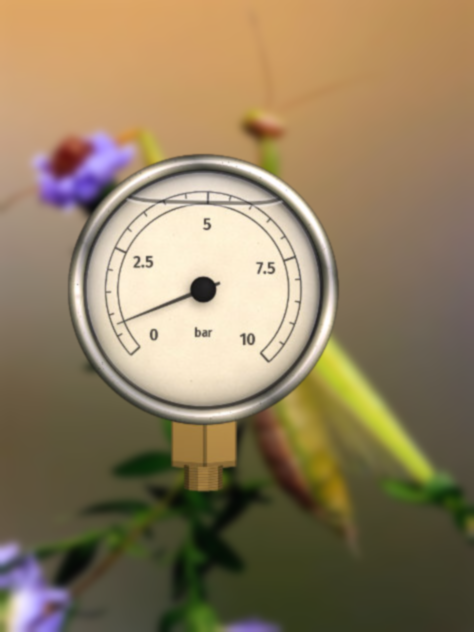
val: 0.75
